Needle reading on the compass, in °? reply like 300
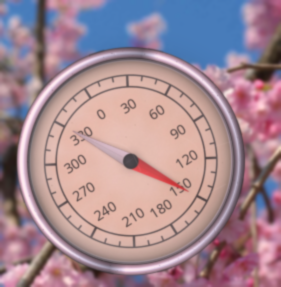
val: 150
